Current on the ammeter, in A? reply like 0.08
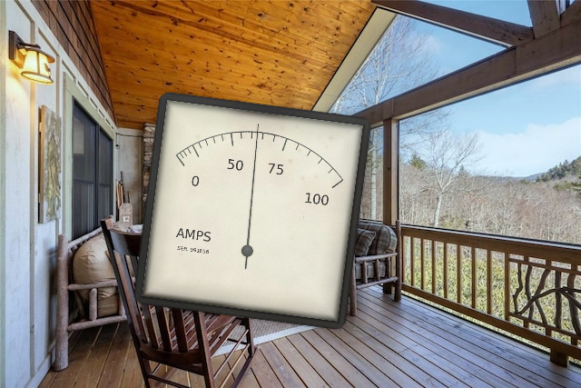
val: 62.5
